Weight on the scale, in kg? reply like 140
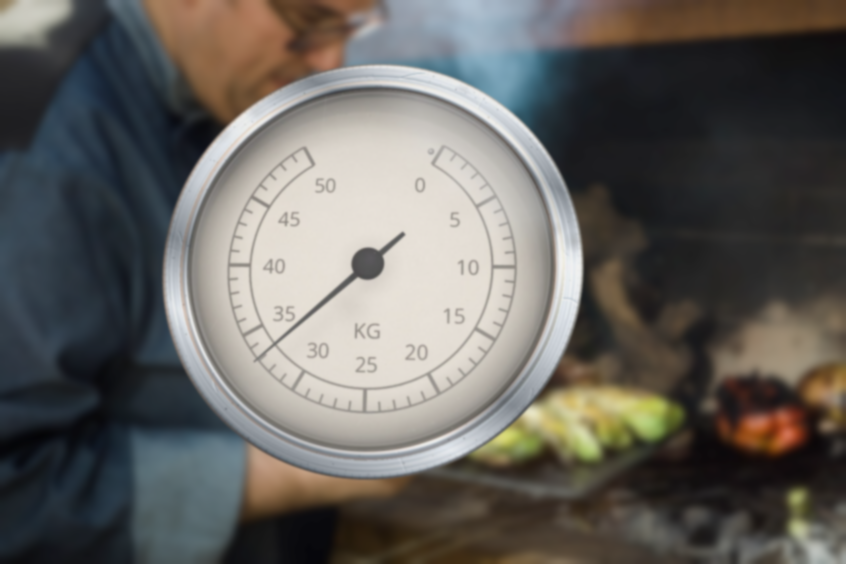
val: 33
